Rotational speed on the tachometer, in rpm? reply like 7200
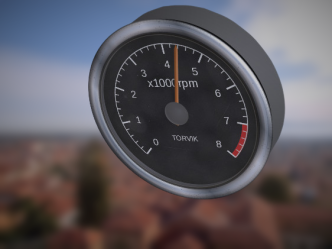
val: 4400
